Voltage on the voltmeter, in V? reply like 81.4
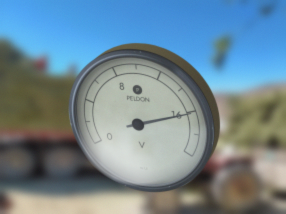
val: 16
